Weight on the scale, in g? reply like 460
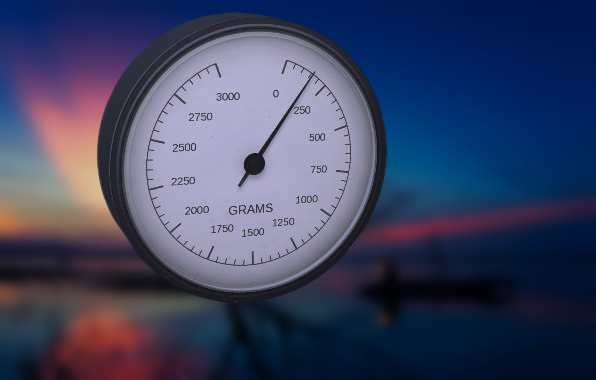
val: 150
